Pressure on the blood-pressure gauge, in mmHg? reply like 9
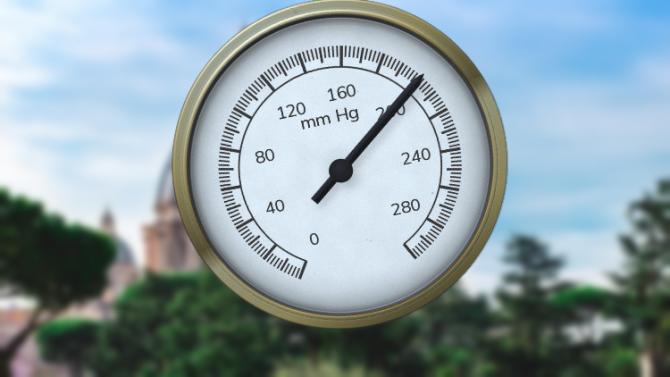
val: 200
